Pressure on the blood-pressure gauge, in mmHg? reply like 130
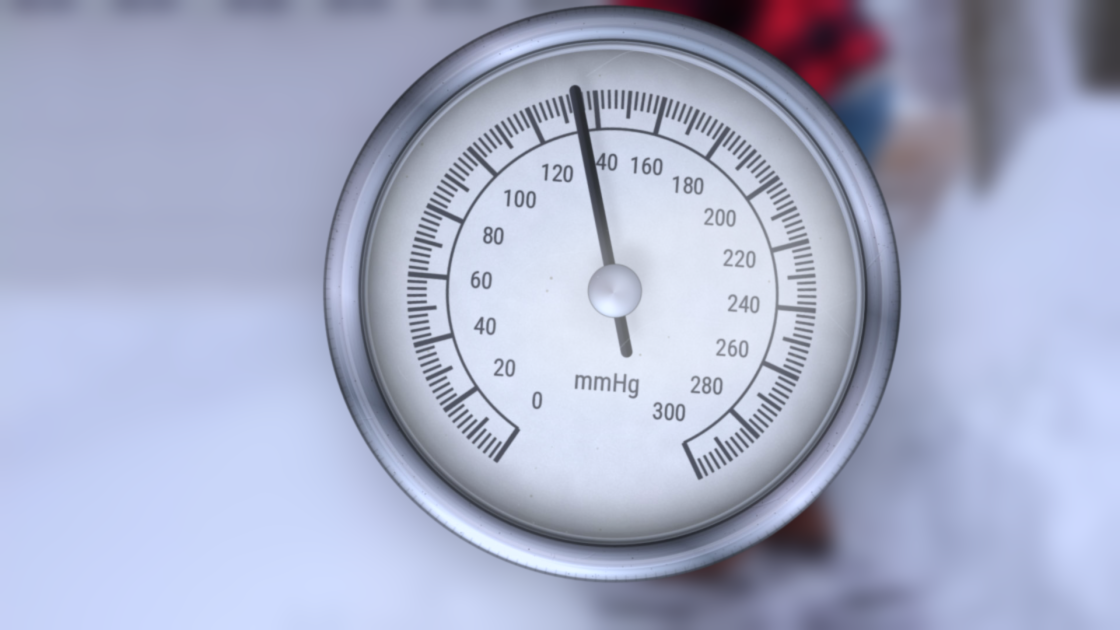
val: 134
